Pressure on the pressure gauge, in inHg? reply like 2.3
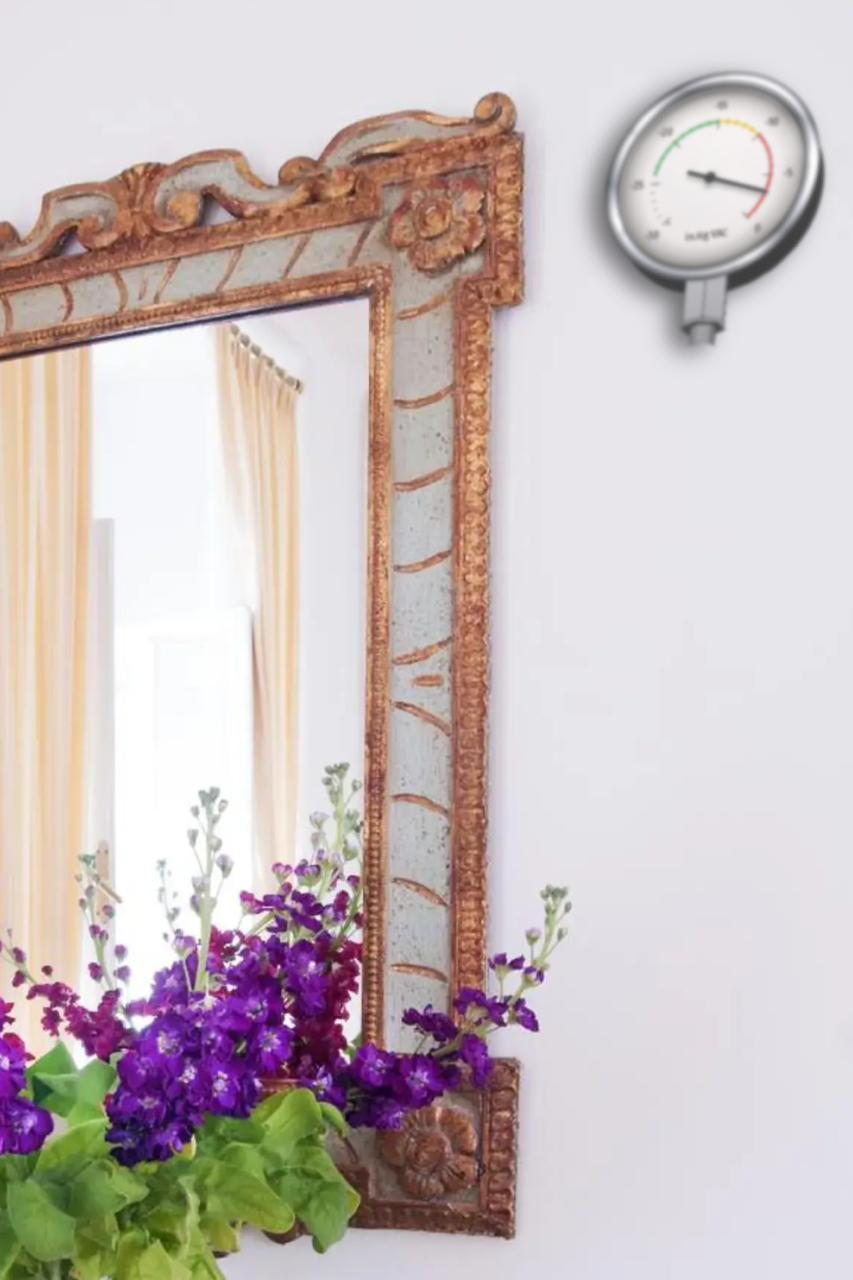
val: -3
